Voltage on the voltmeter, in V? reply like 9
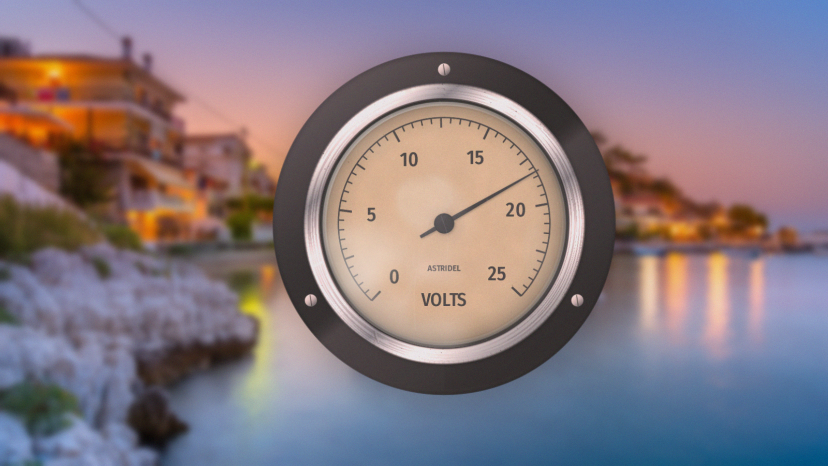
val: 18.25
